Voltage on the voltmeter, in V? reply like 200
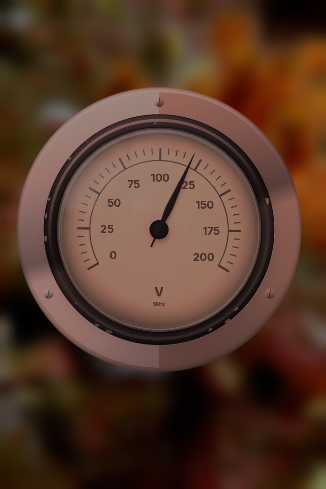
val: 120
